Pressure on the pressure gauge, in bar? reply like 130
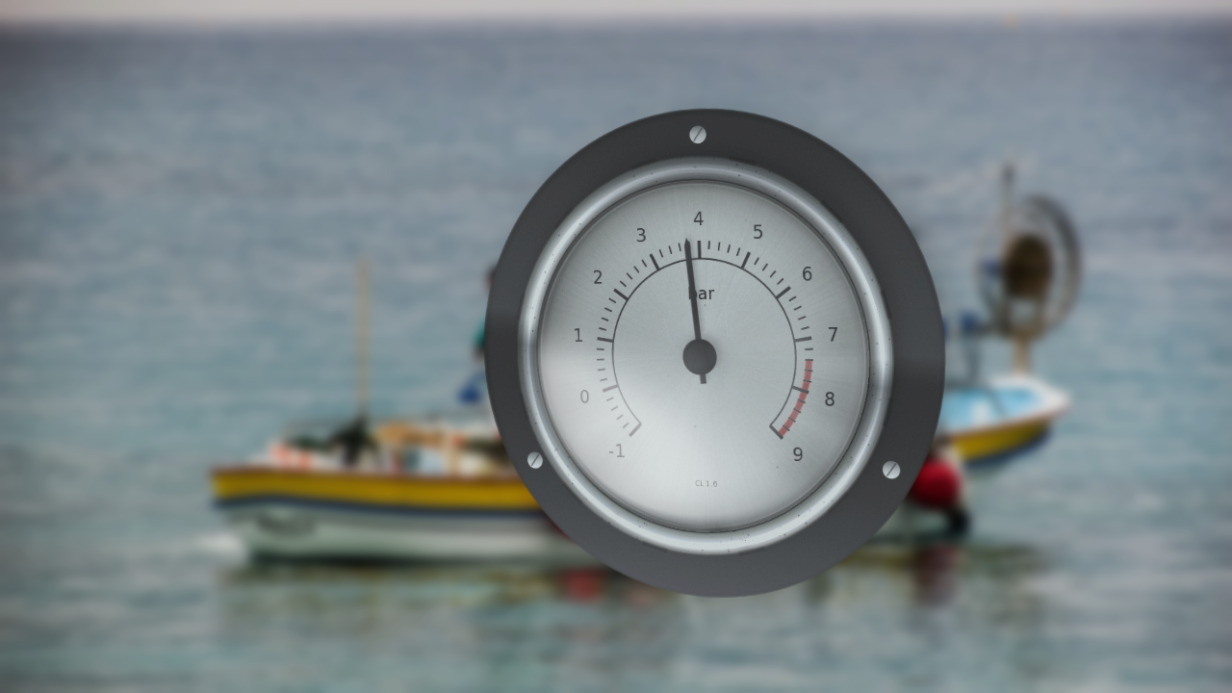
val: 3.8
